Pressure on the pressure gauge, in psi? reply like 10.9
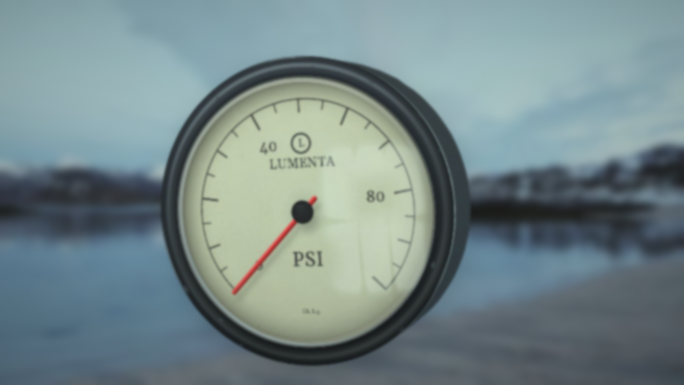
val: 0
